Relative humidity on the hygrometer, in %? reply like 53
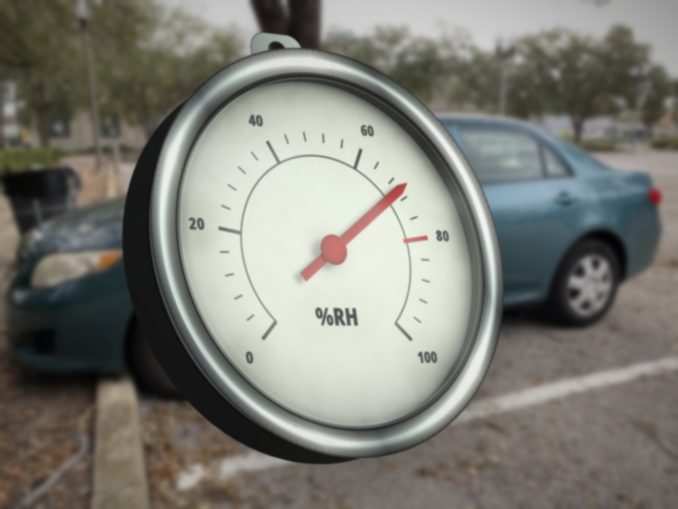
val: 70
